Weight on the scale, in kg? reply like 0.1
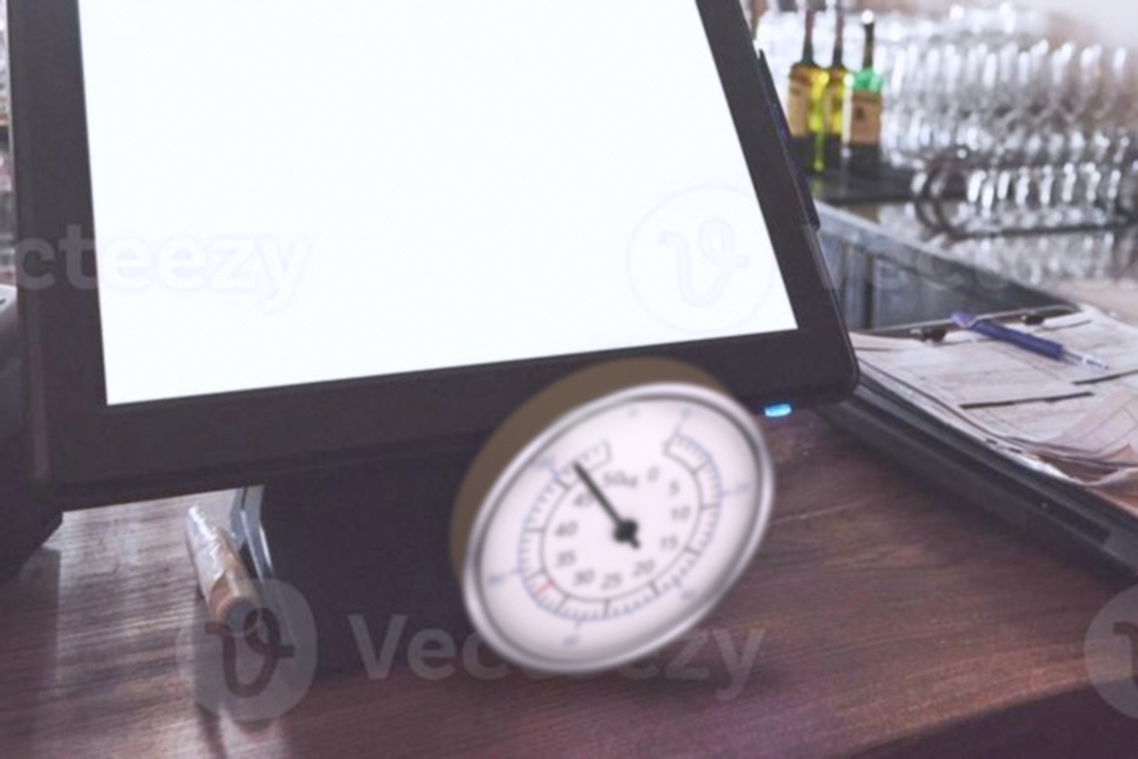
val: 47
